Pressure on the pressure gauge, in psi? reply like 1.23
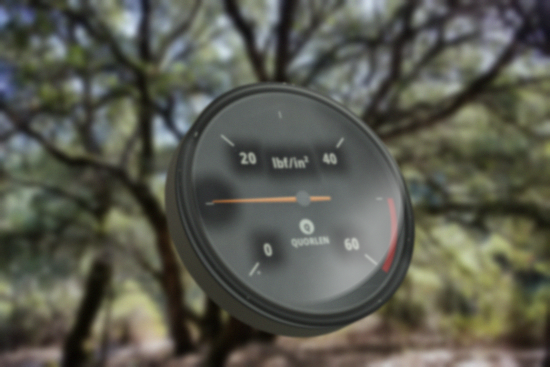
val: 10
